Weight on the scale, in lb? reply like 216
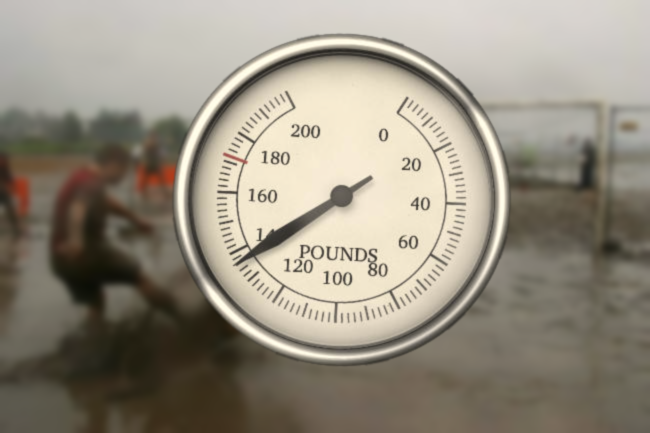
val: 136
